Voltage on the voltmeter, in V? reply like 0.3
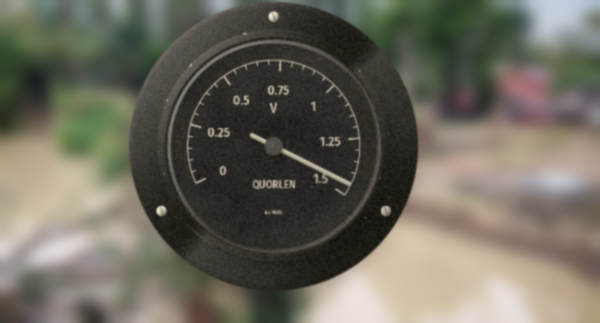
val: 1.45
